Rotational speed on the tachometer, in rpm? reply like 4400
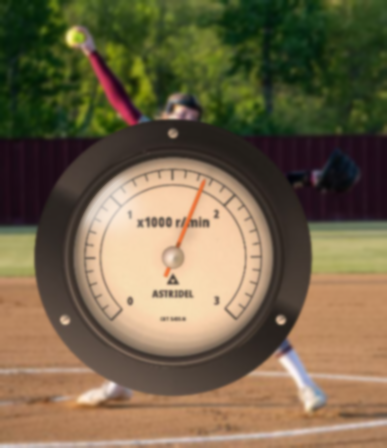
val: 1750
